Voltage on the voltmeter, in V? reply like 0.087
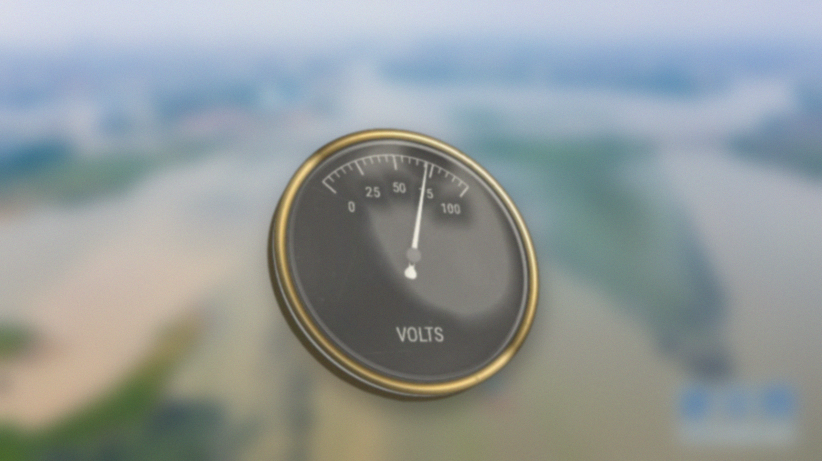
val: 70
